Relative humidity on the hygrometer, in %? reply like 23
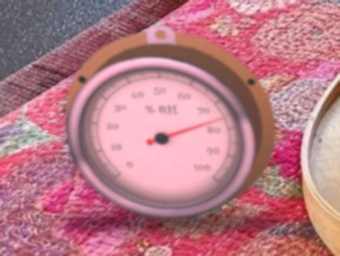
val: 75
